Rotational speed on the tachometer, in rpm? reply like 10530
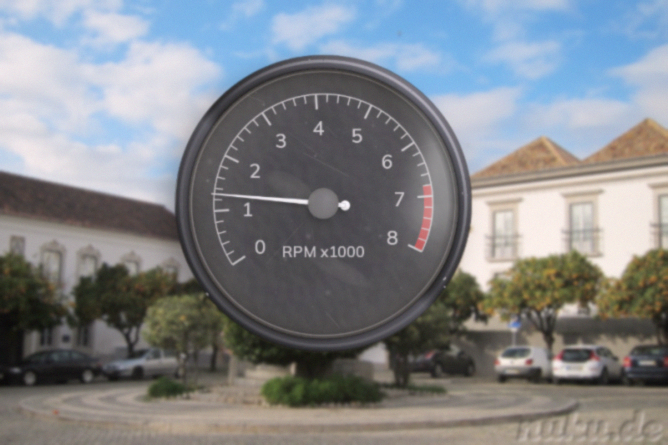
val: 1300
